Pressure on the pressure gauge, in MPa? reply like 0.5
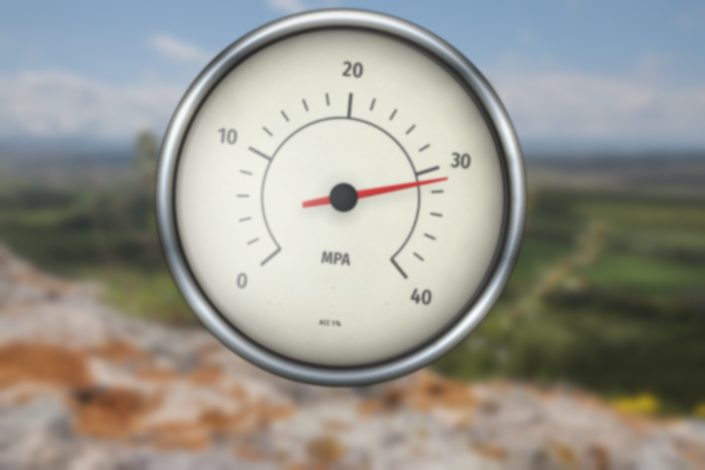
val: 31
